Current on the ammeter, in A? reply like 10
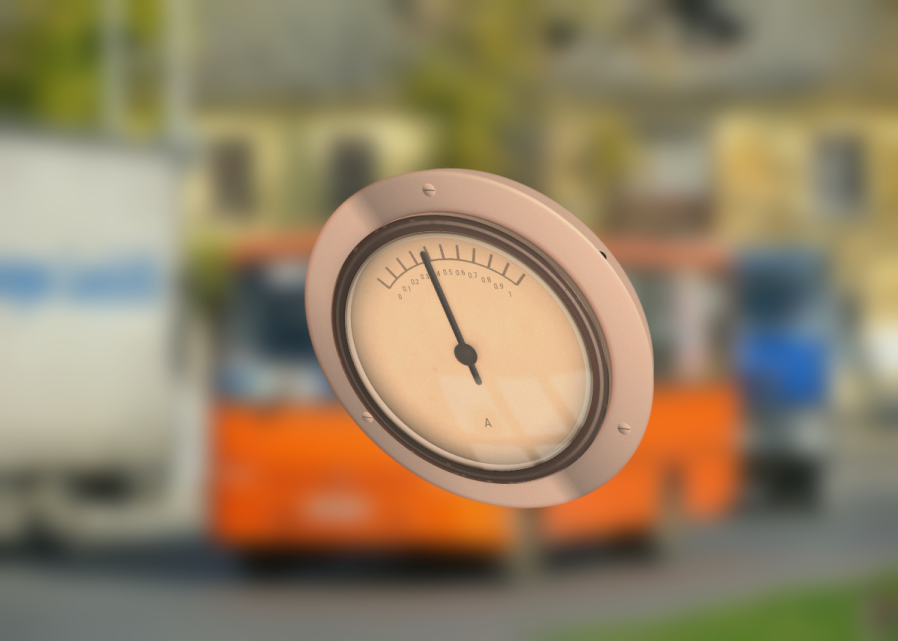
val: 0.4
